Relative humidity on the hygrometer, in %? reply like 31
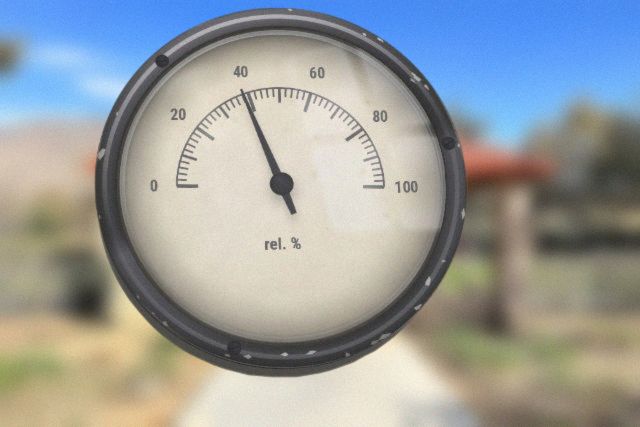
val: 38
